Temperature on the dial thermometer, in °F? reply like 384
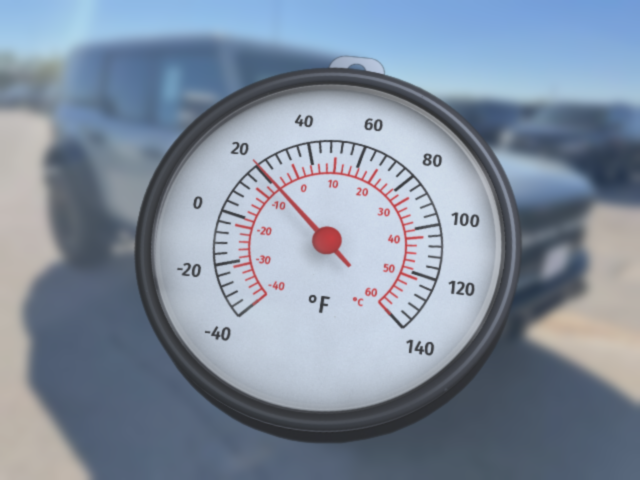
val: 20
